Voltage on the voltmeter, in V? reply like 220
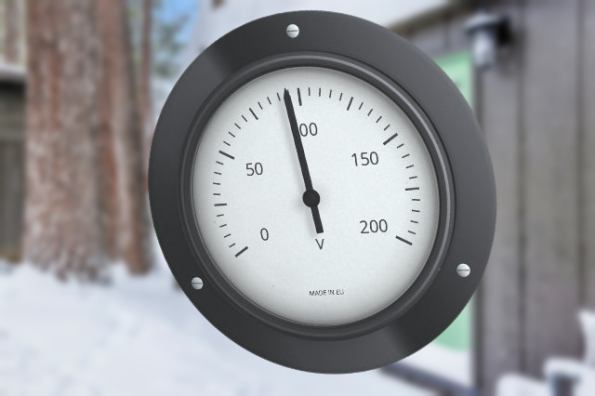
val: 95
